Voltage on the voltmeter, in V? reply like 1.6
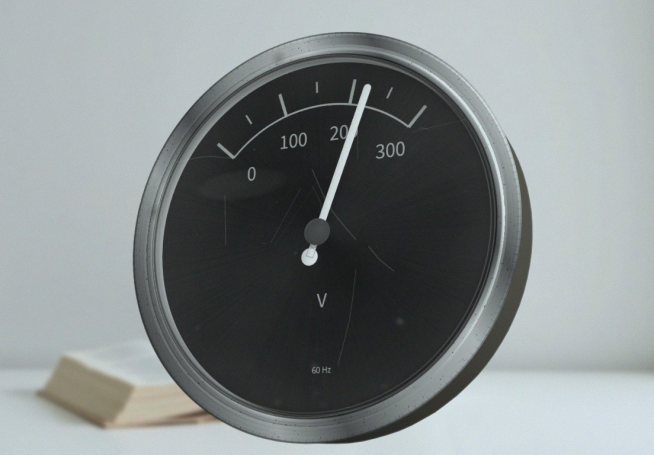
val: 225
